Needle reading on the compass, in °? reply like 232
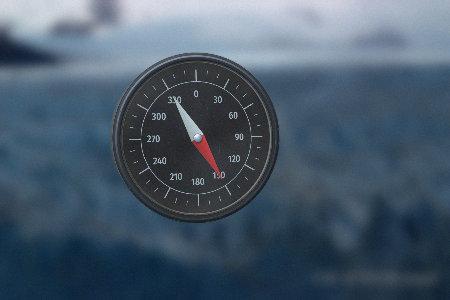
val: 150
